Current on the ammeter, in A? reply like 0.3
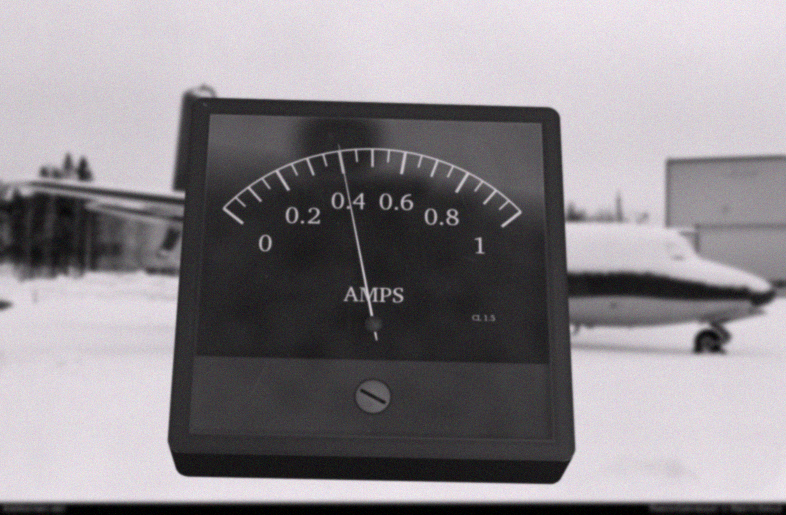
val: 0.4
